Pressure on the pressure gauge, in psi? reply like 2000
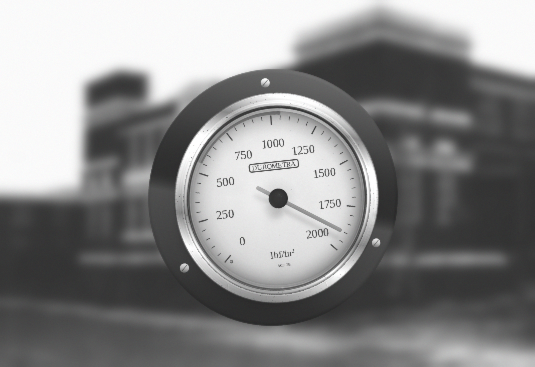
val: 1900
